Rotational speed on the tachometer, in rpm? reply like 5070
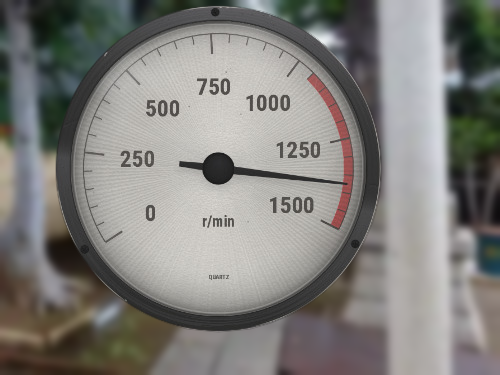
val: 1375
